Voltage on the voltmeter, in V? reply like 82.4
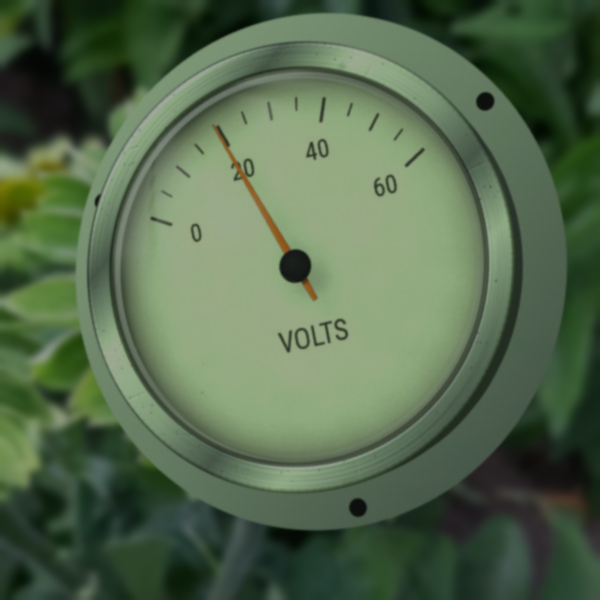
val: 20
